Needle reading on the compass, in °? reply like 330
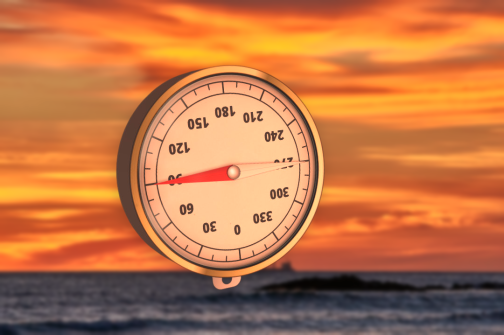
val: 90
